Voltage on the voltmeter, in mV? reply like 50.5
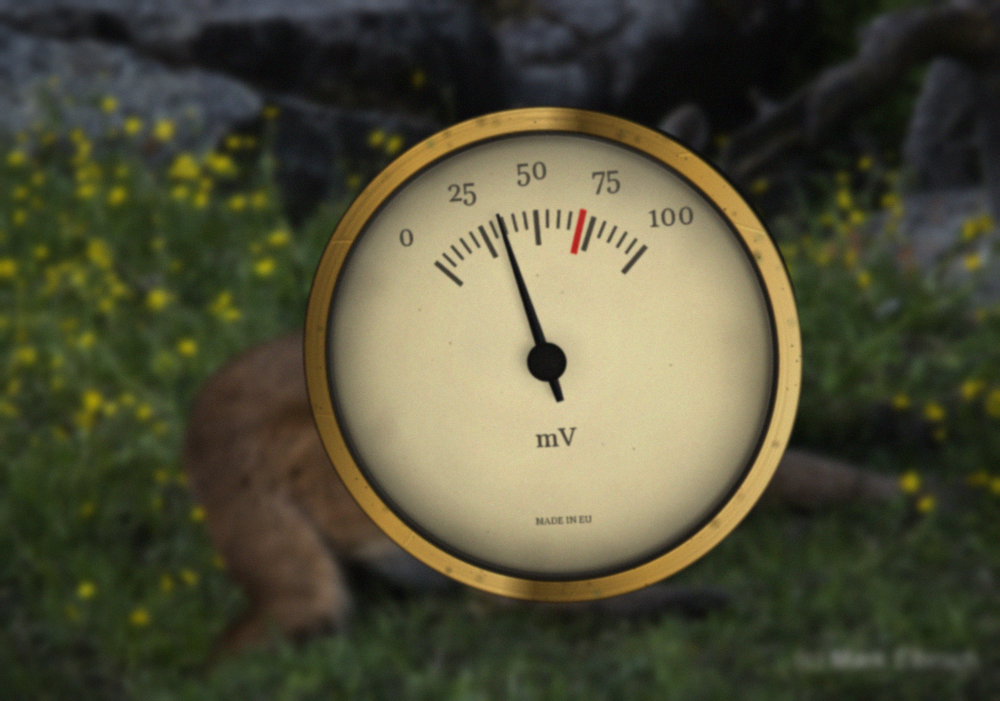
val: 35
